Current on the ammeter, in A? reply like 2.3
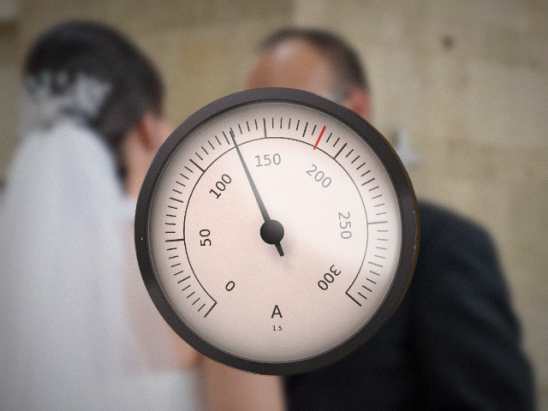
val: 130
